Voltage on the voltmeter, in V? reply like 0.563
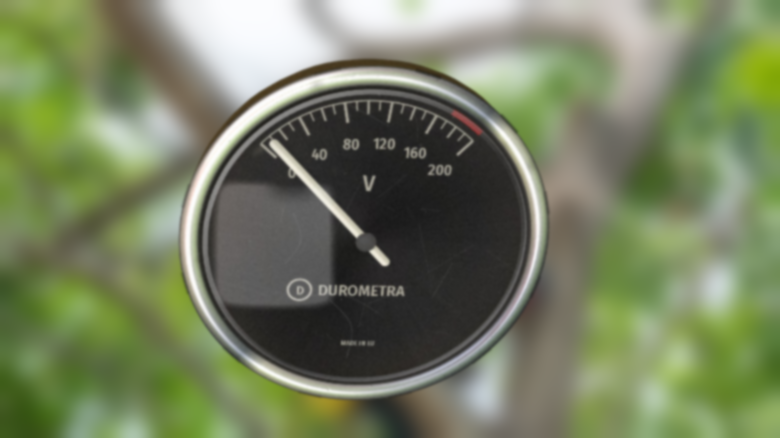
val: 10
